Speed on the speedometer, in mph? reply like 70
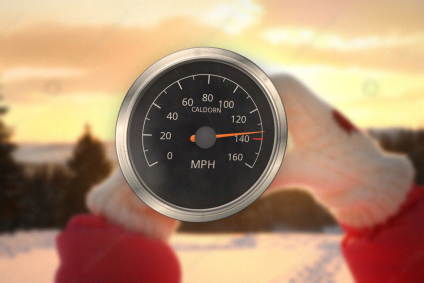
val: 135
